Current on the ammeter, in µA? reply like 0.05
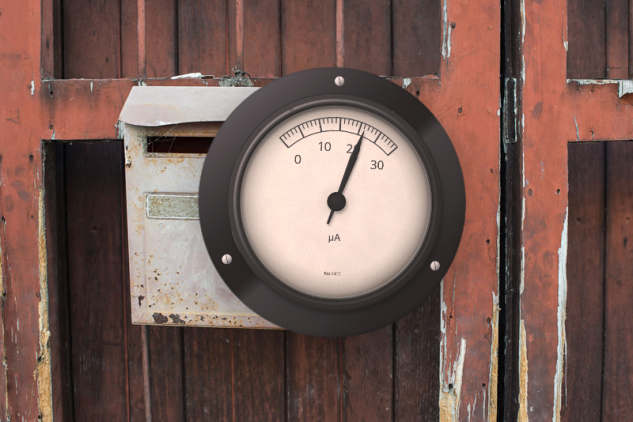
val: 21
